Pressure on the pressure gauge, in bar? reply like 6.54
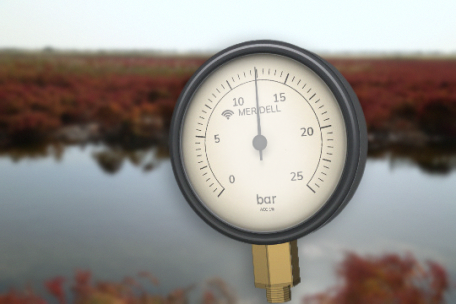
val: 12.5
